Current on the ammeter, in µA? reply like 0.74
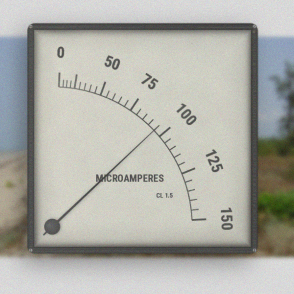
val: 95
